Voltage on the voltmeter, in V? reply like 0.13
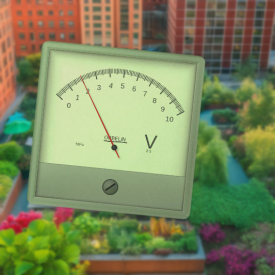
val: 2
